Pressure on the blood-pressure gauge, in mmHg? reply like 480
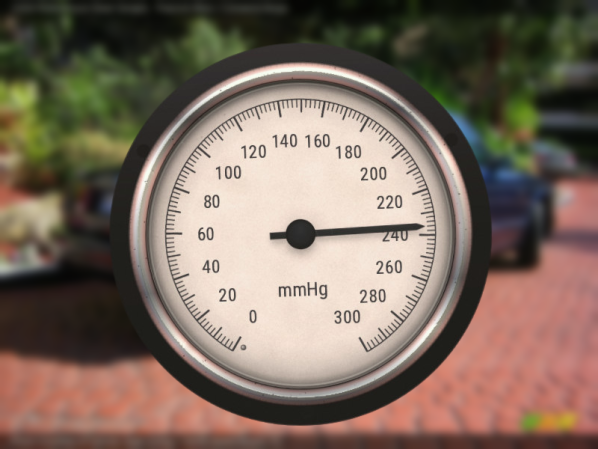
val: 236
